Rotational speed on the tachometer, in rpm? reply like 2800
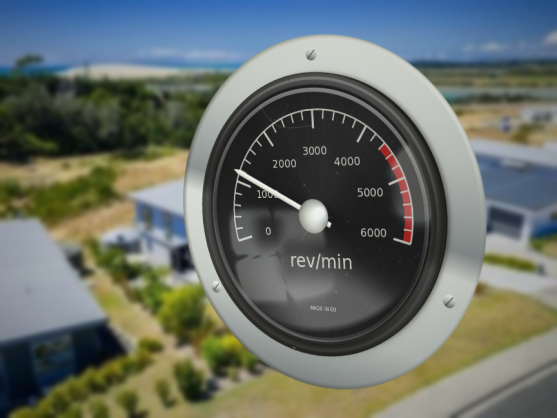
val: 1200
